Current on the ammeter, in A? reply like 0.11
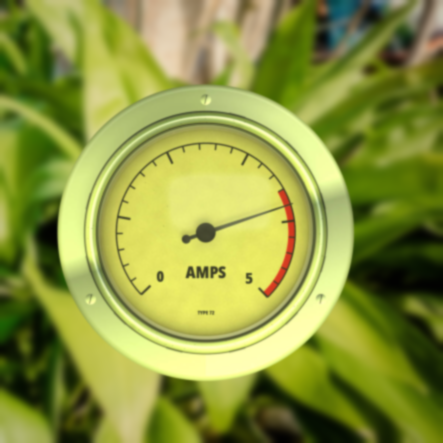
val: 3.8
